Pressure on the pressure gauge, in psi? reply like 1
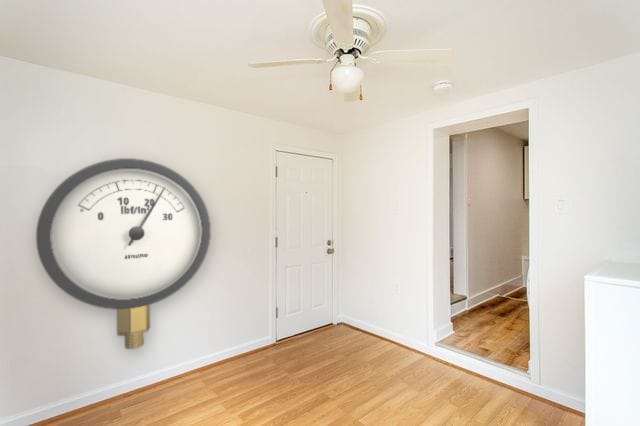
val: 22
